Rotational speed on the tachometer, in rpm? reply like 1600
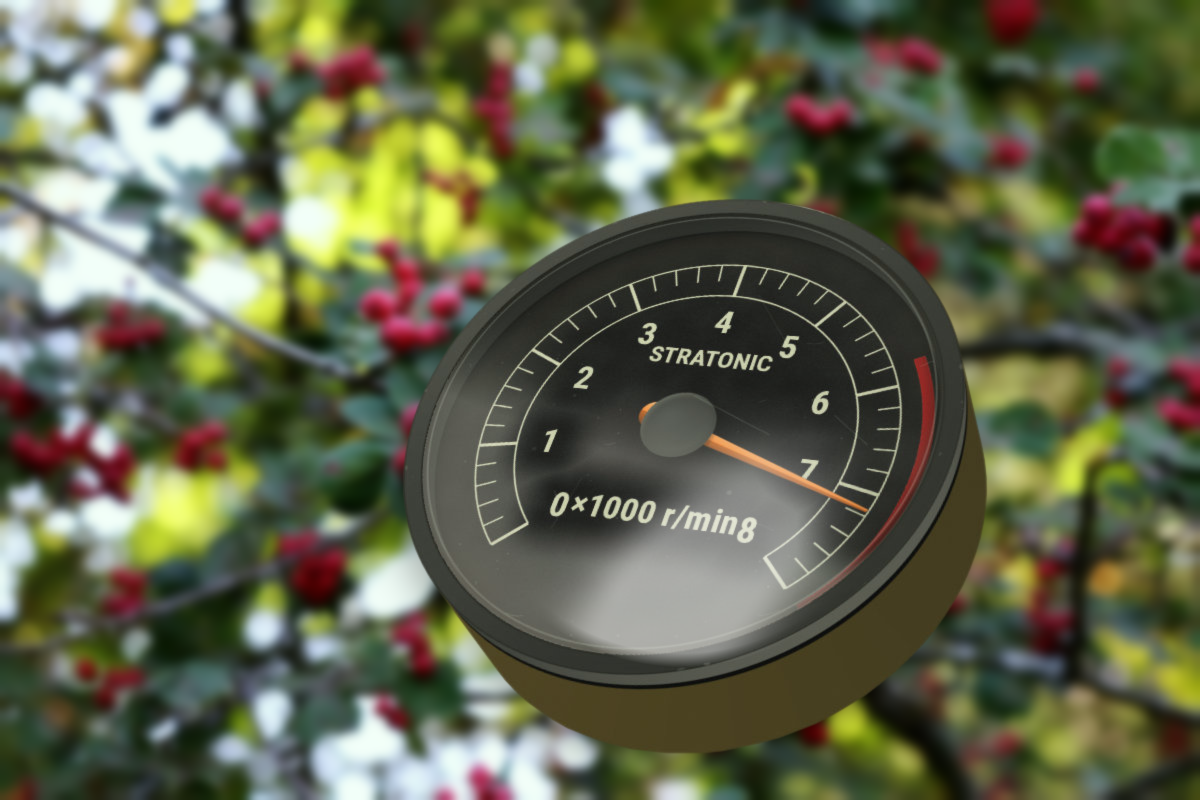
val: 7200
